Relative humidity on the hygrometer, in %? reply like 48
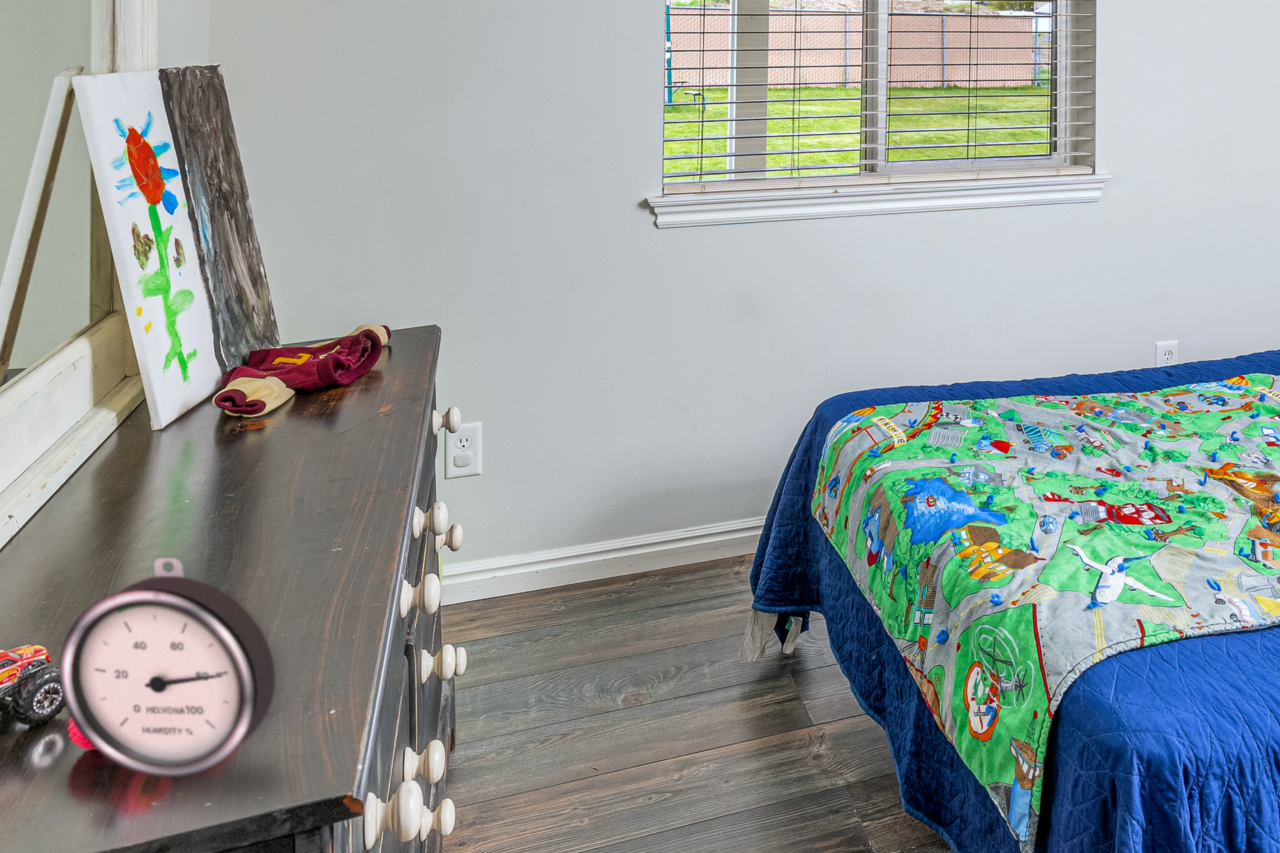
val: 80
